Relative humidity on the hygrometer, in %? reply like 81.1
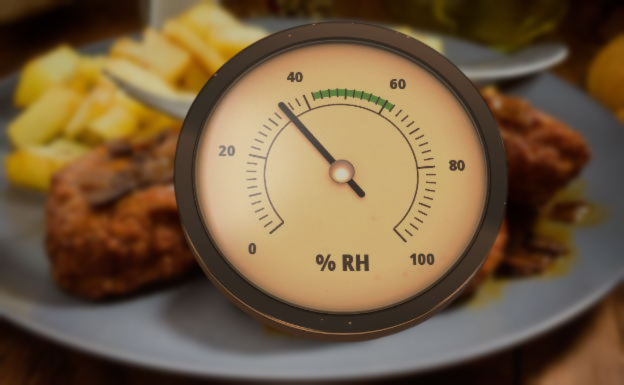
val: 34
